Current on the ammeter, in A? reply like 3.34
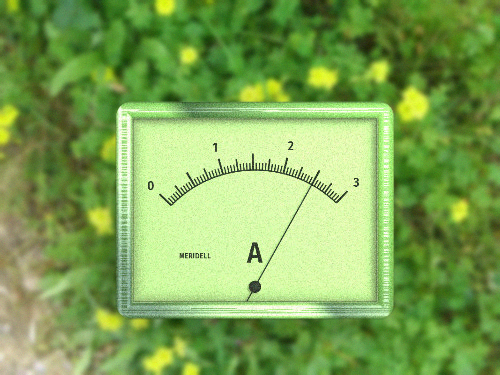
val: 2.5
